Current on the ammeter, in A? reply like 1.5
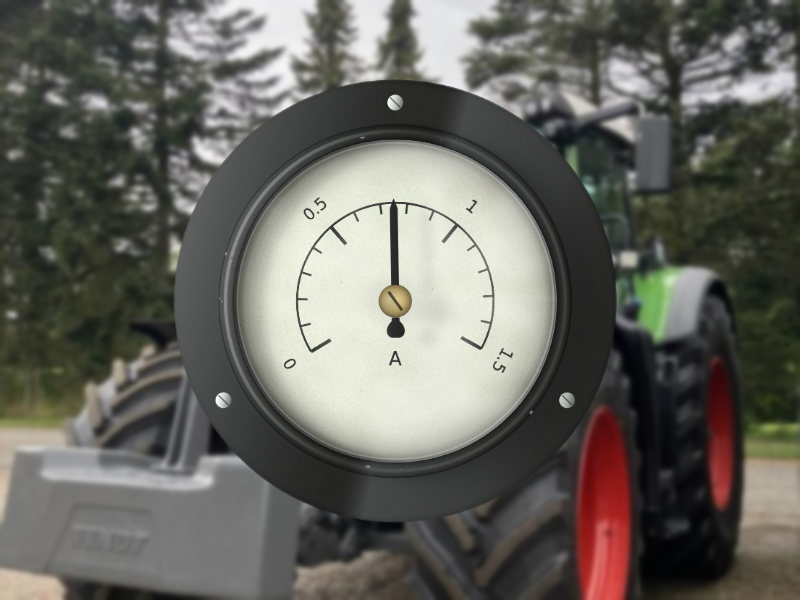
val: 0.75
